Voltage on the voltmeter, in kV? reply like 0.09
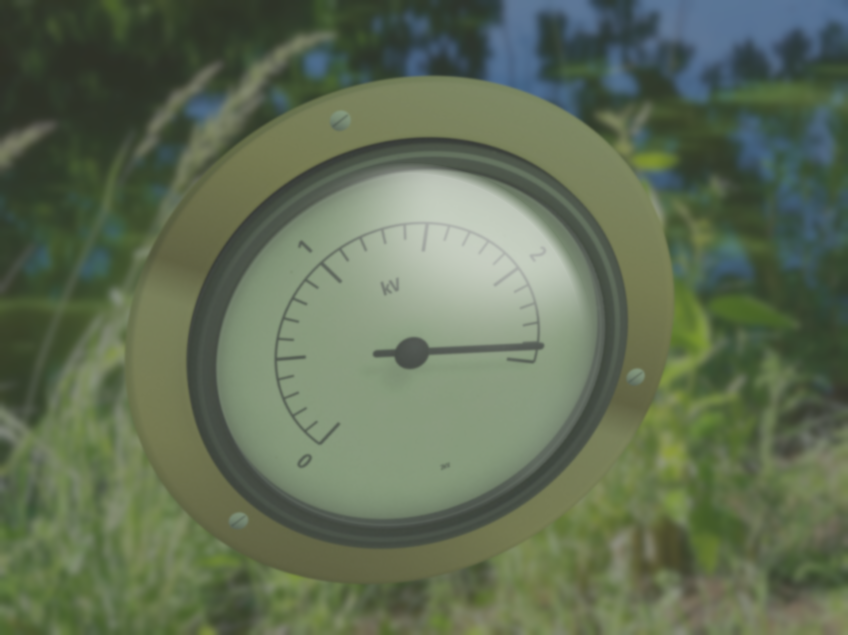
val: 2.4
